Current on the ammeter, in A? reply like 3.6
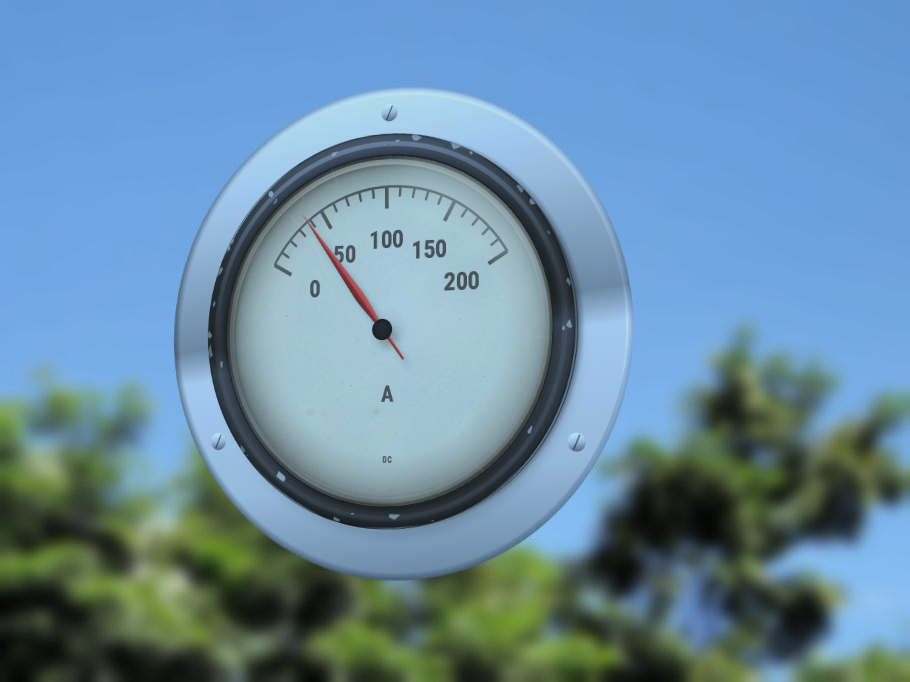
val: 40
